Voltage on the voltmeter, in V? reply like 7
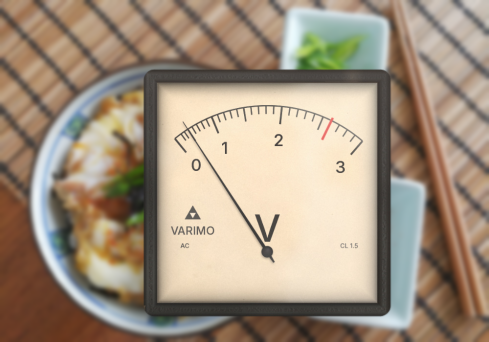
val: 0.5
